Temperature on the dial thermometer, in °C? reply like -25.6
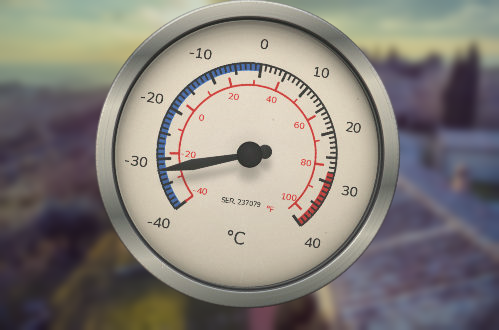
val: -32
